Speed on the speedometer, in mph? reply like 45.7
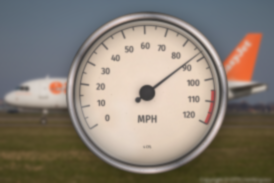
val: 87.5
